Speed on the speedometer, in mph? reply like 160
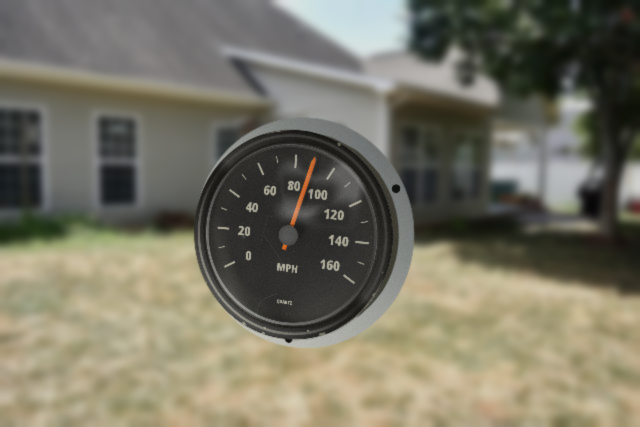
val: 90
